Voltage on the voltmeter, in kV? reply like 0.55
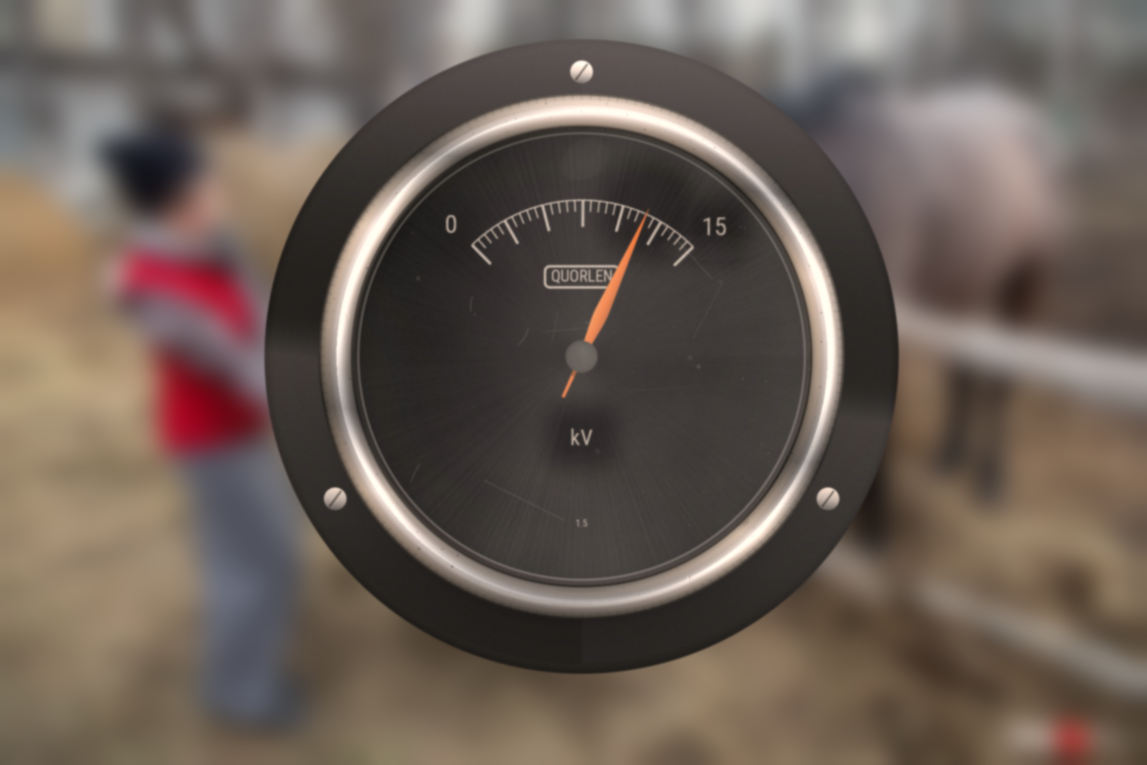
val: 11.5
